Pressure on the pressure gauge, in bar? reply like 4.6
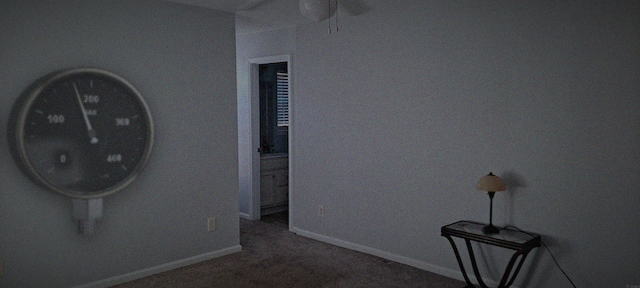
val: 170
